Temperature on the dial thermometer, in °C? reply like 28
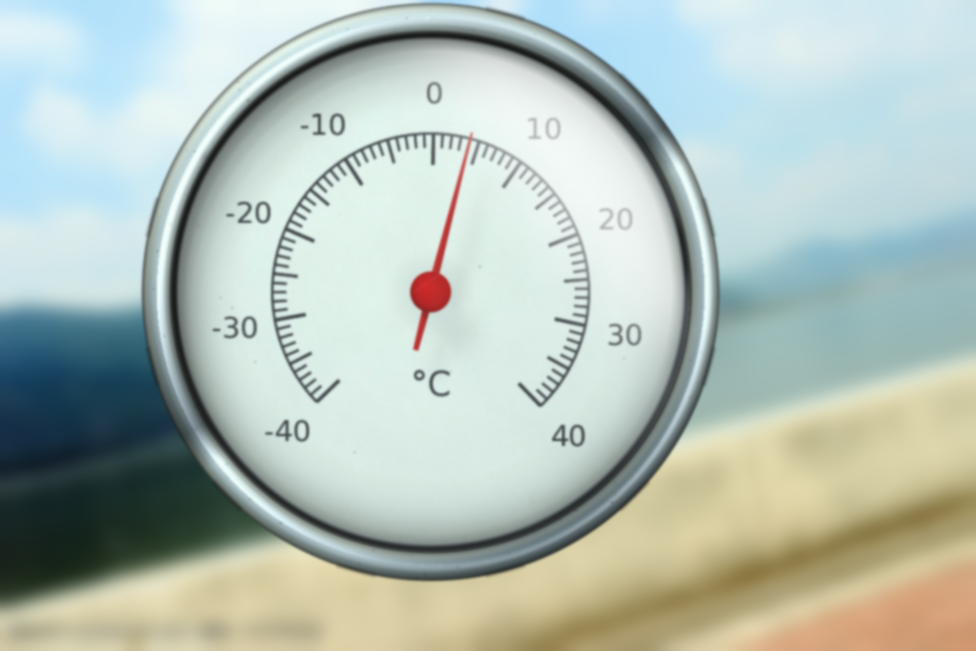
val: 4
